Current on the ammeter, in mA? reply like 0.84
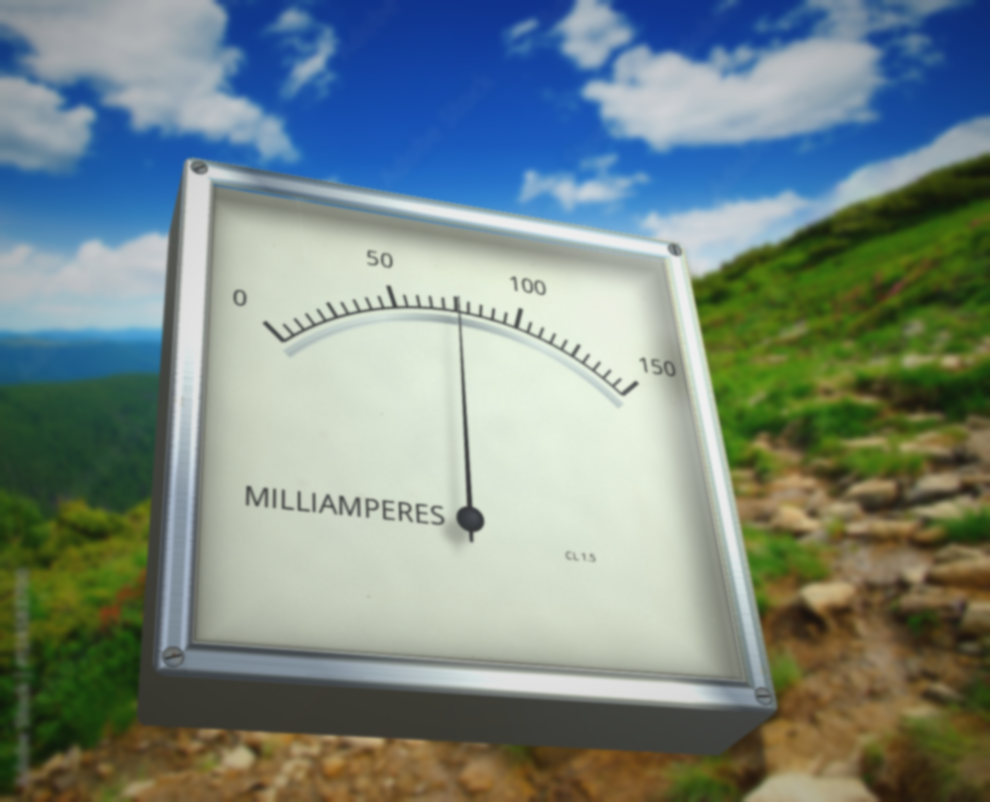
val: 75
